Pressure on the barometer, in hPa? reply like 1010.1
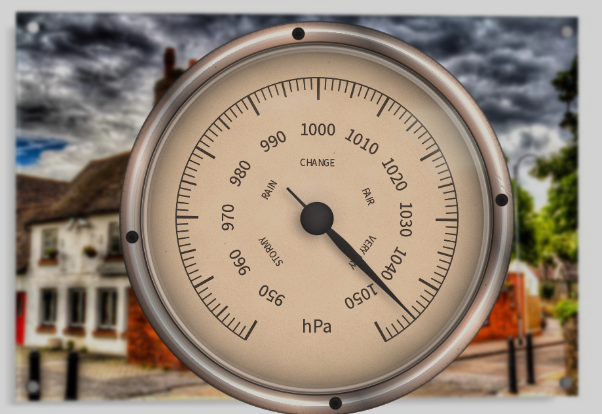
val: 1045
